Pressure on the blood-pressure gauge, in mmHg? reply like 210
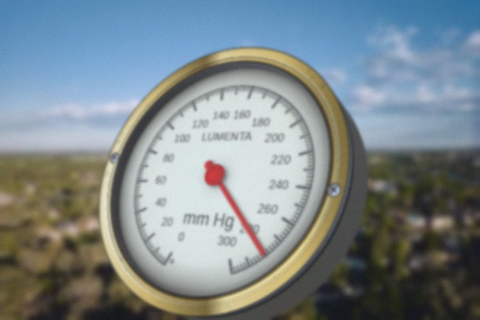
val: 280
